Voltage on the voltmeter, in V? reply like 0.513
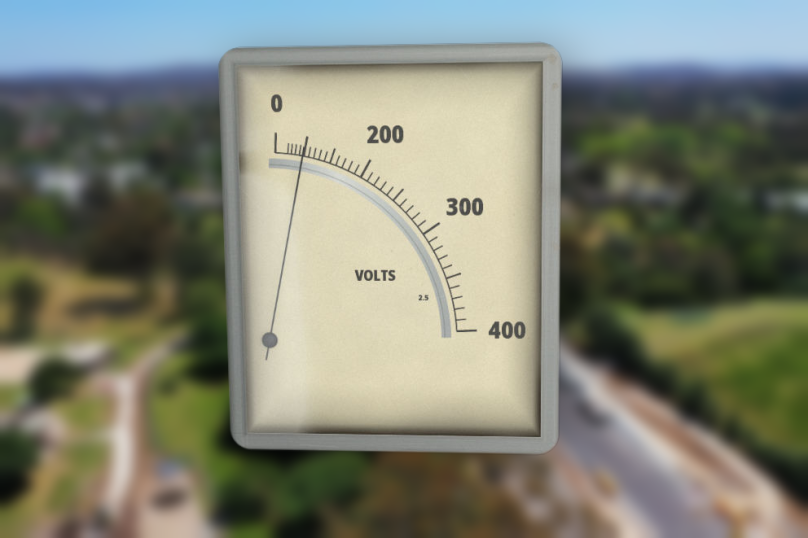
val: 100
